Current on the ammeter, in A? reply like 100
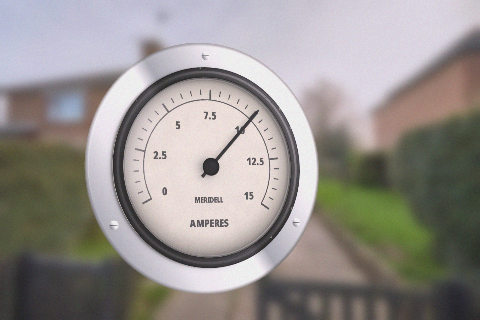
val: 10
